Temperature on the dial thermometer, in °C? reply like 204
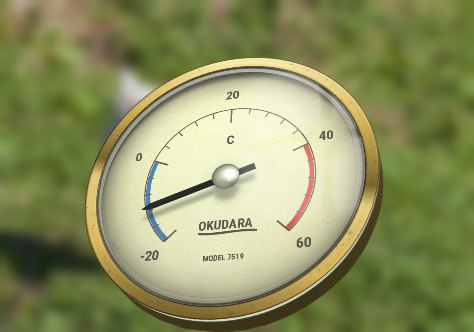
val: -12
